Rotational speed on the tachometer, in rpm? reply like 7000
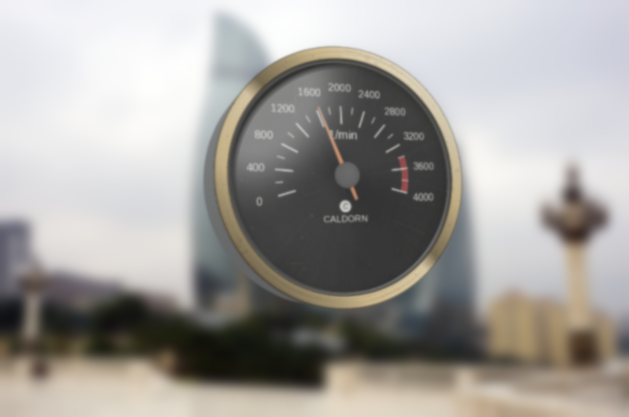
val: 1600
